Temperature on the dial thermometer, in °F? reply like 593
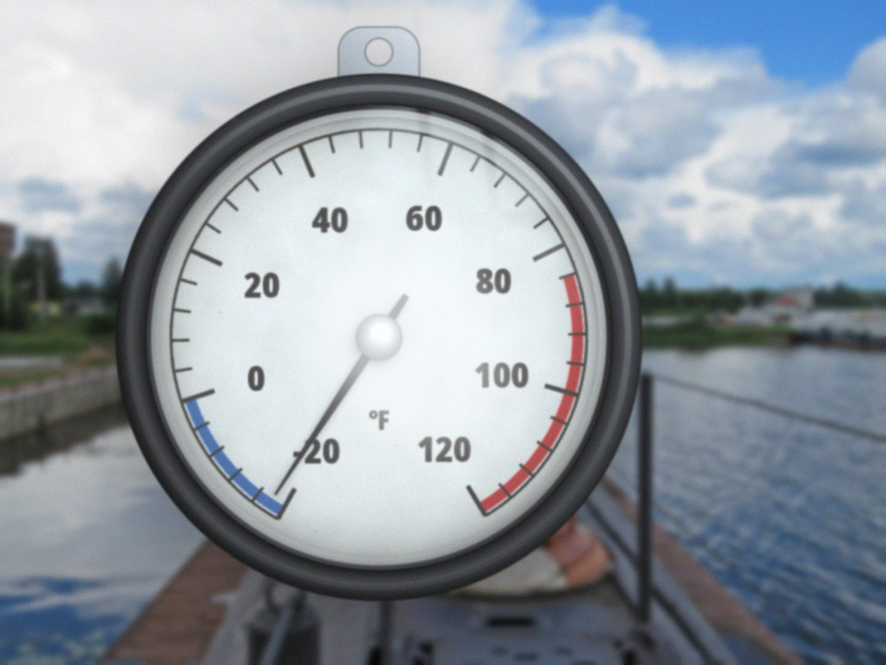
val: -18
